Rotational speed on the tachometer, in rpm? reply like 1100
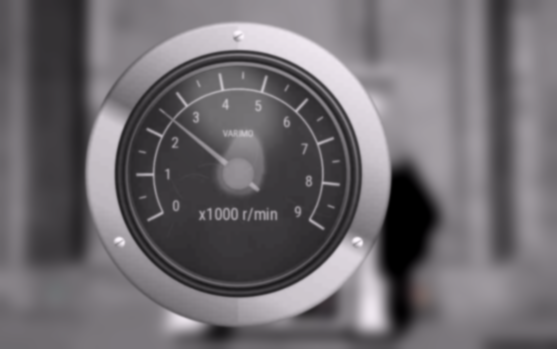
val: 2500
